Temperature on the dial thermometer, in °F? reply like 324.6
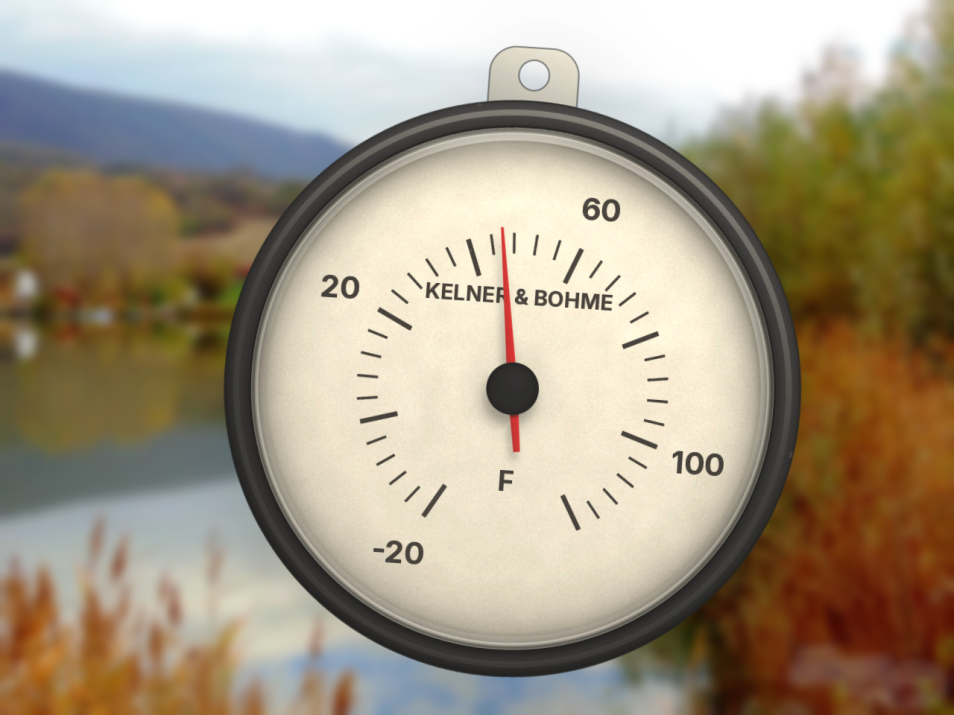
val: 46
